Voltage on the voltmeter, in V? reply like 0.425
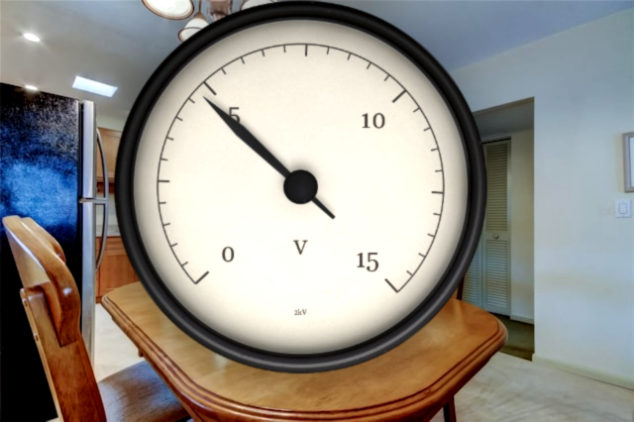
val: 4.75
